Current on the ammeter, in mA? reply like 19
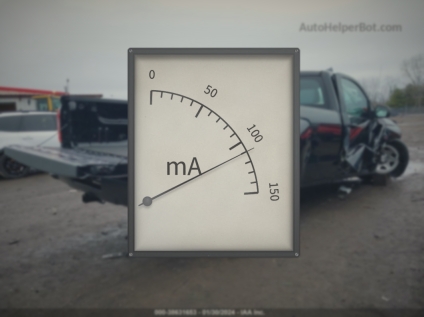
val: 110
